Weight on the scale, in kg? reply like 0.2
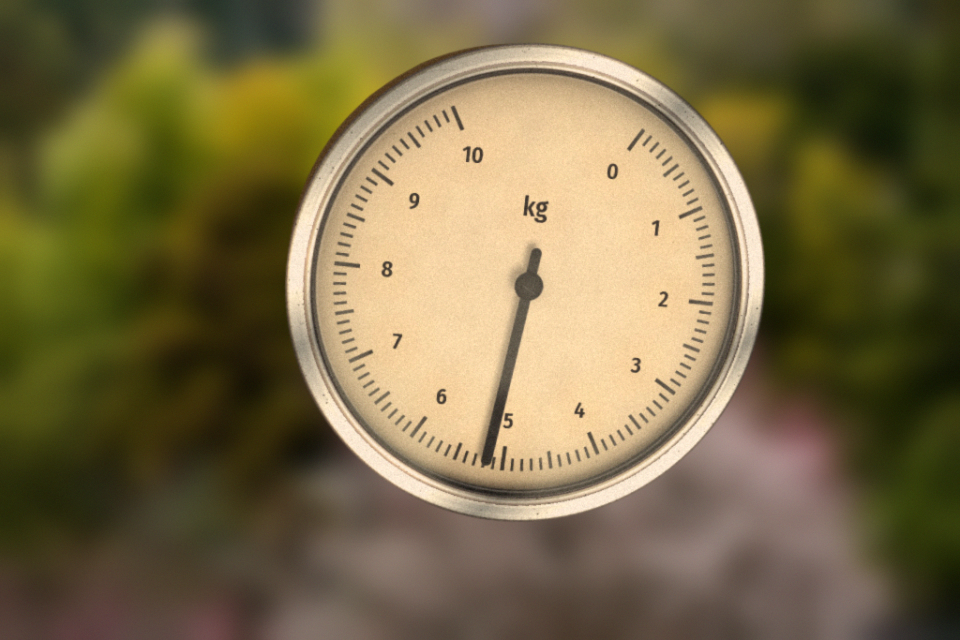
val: 5.2
